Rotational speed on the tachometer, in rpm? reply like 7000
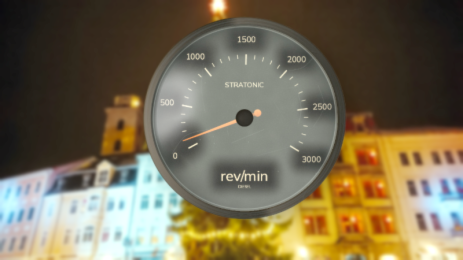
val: 100
